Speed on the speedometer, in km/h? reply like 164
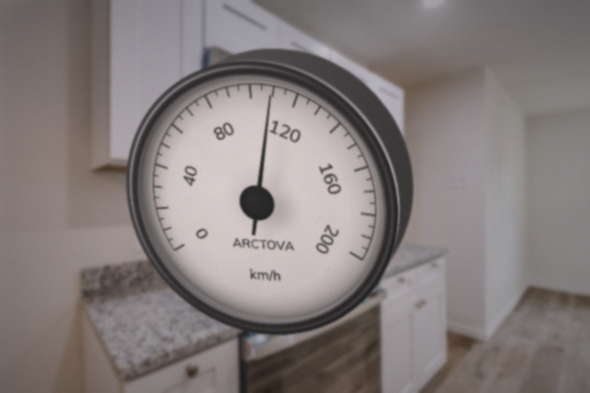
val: 110
